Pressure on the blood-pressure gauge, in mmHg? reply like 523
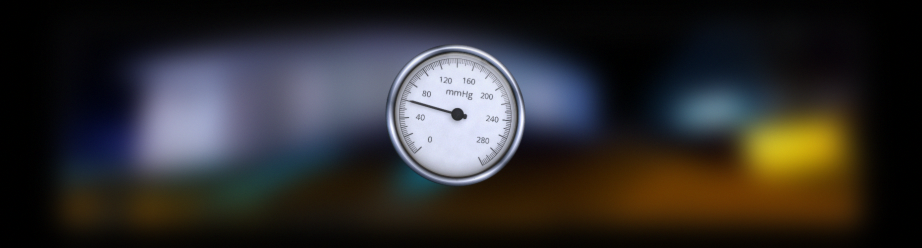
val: 60
